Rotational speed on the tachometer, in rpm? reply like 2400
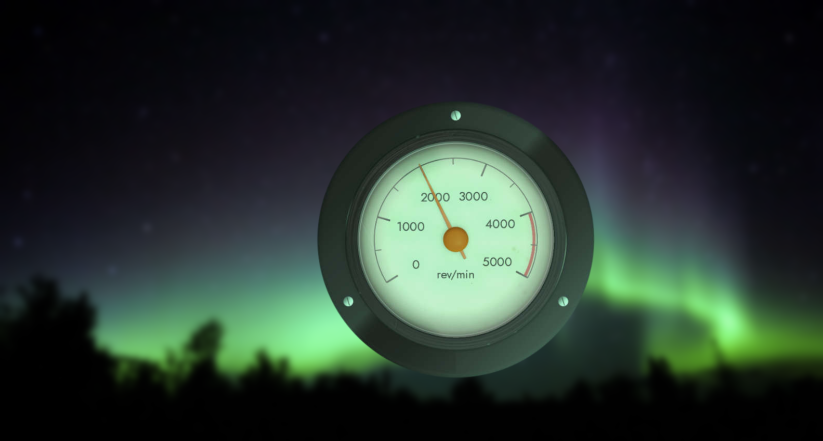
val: 2000
